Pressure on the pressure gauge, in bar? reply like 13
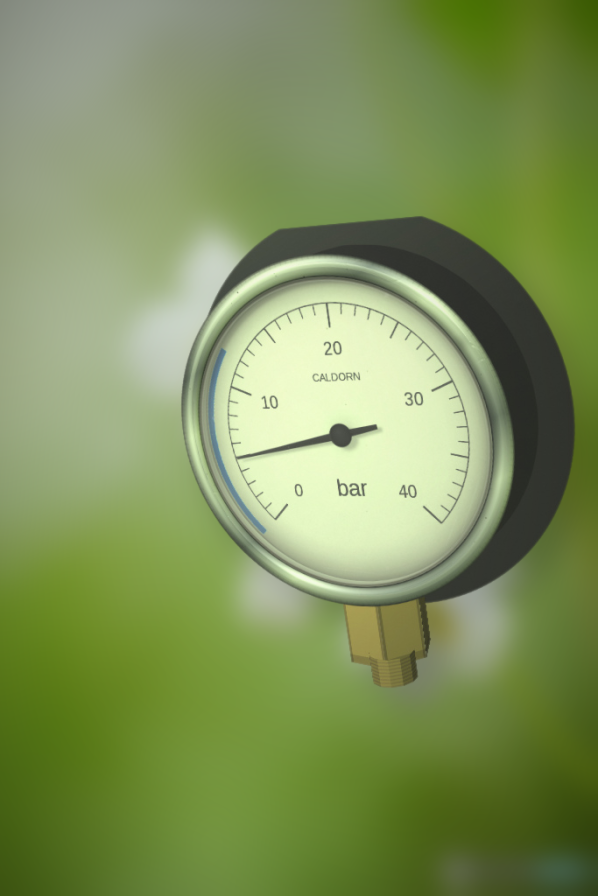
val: 5
